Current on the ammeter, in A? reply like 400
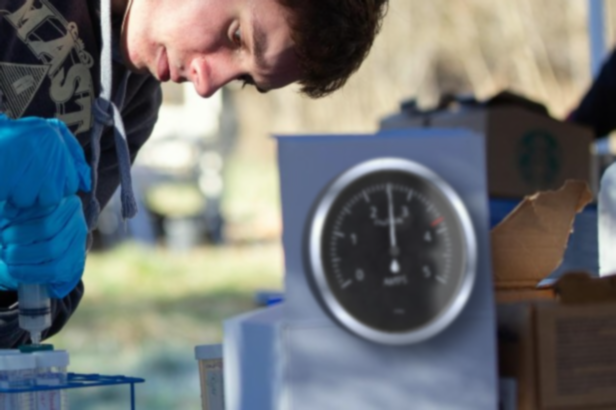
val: 2.5
